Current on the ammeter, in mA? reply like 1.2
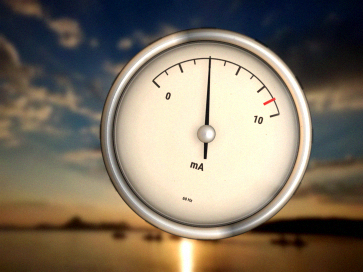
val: 4
